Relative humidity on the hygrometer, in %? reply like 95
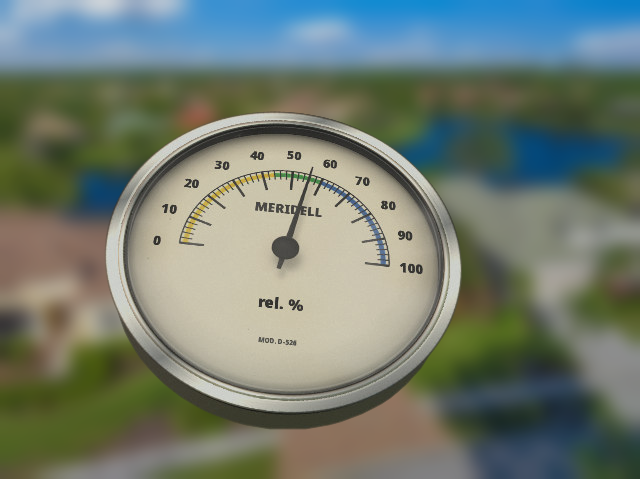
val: 56
